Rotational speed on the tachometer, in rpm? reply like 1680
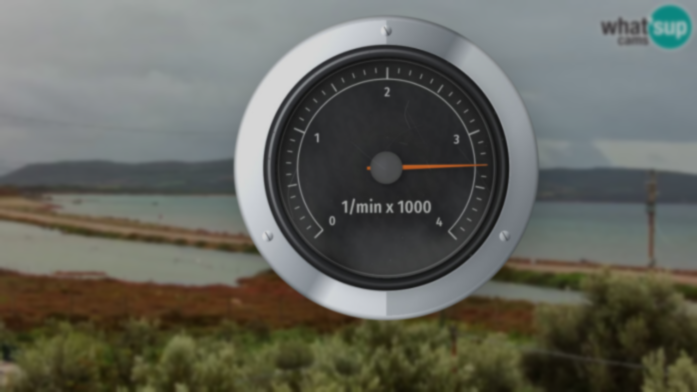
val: 3300
